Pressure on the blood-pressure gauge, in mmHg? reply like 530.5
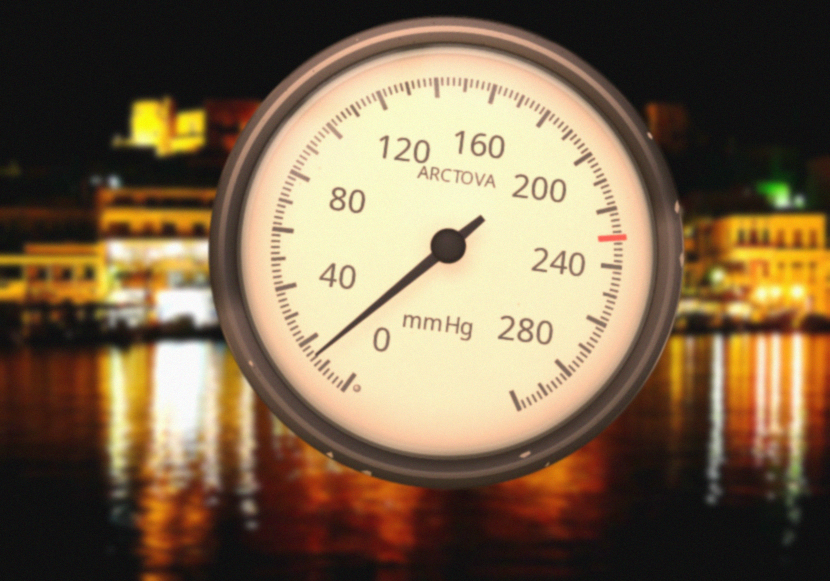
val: 14
